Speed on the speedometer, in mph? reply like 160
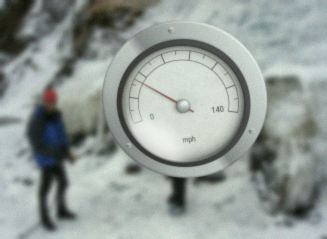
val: 35
